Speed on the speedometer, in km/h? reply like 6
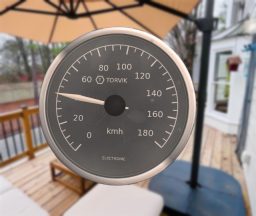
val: 40
